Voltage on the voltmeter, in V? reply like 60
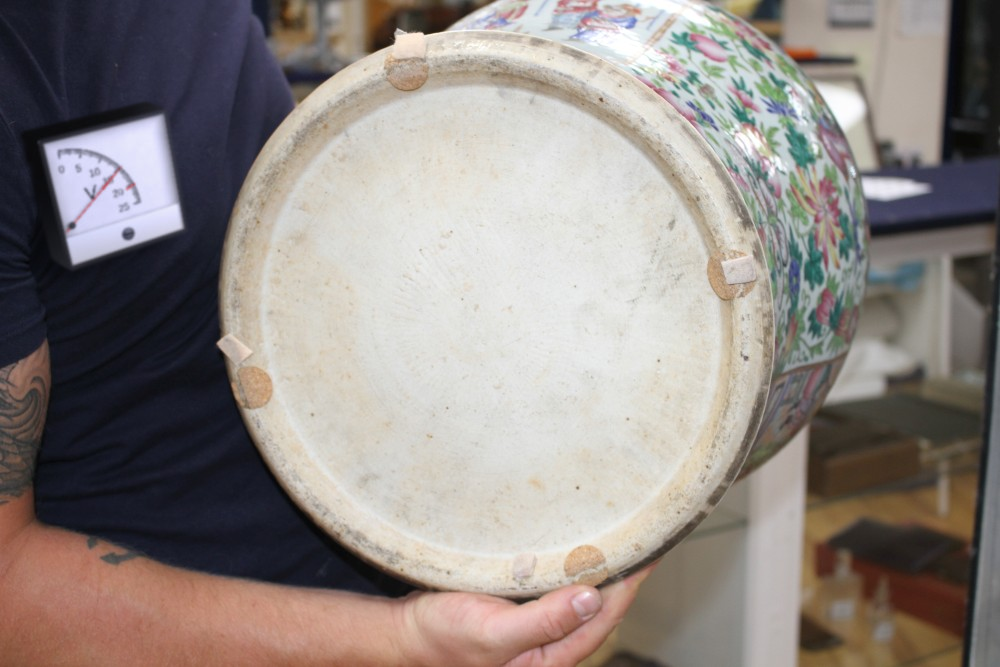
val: 15
